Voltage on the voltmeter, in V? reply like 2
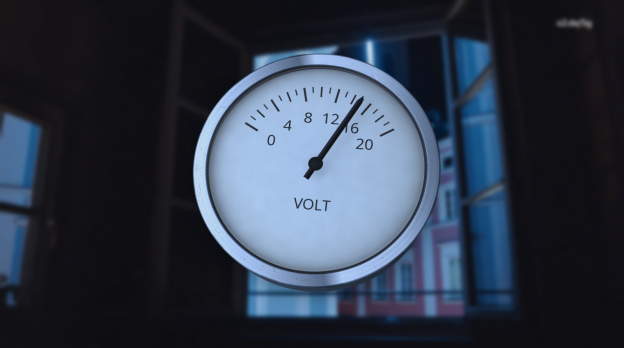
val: 15
